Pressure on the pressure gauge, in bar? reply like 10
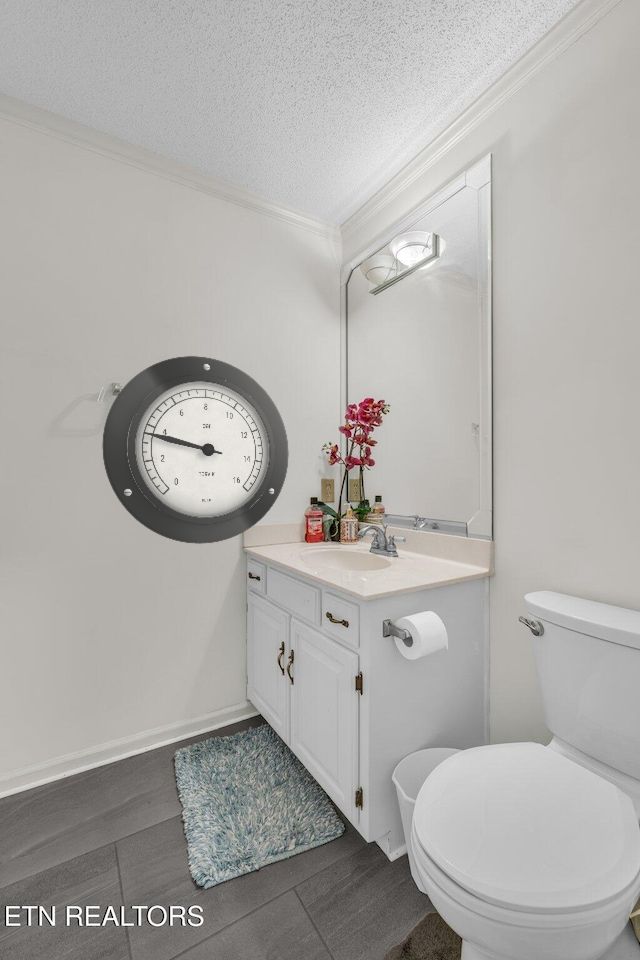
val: 3.5
